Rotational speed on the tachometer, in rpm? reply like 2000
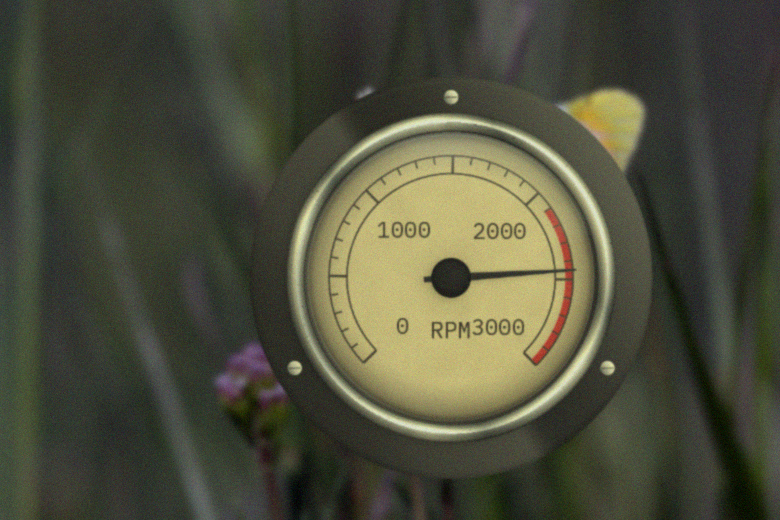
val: 2450
